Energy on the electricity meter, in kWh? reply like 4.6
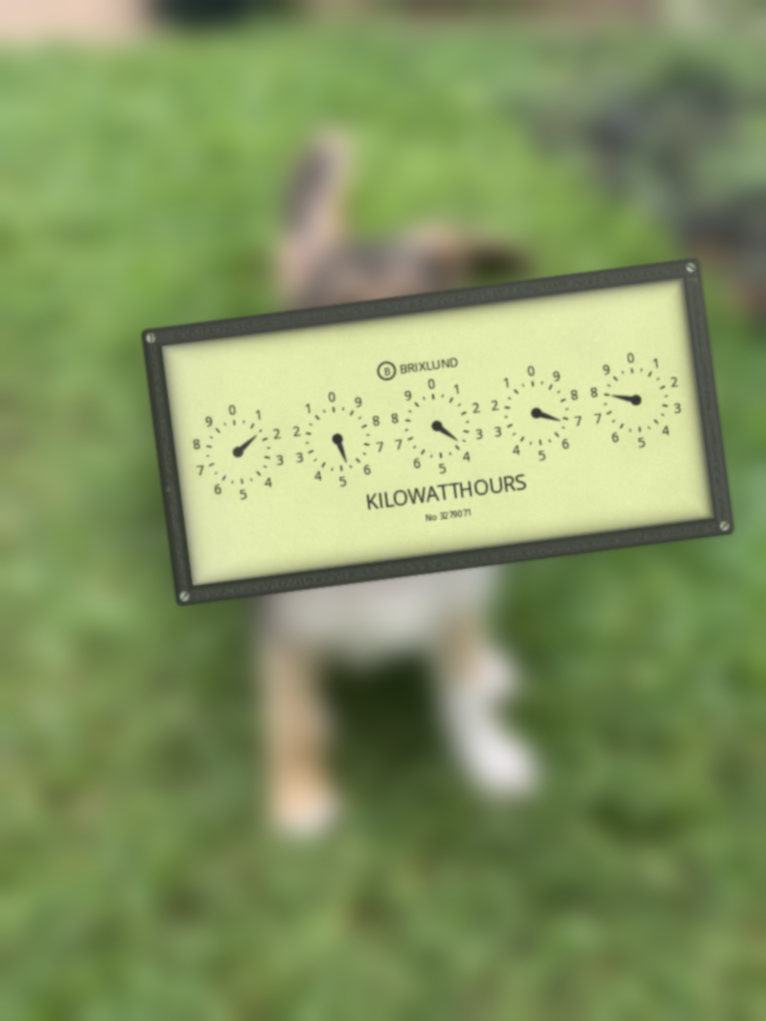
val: 15368
